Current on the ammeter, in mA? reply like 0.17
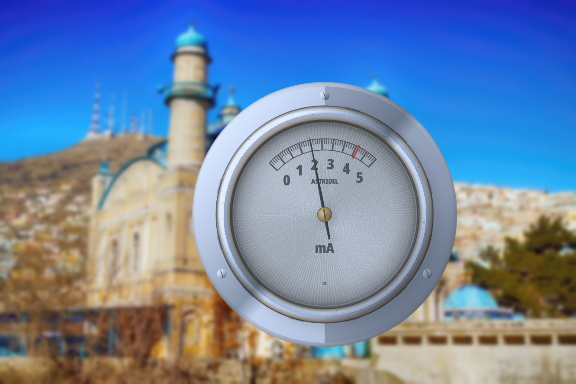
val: 2
